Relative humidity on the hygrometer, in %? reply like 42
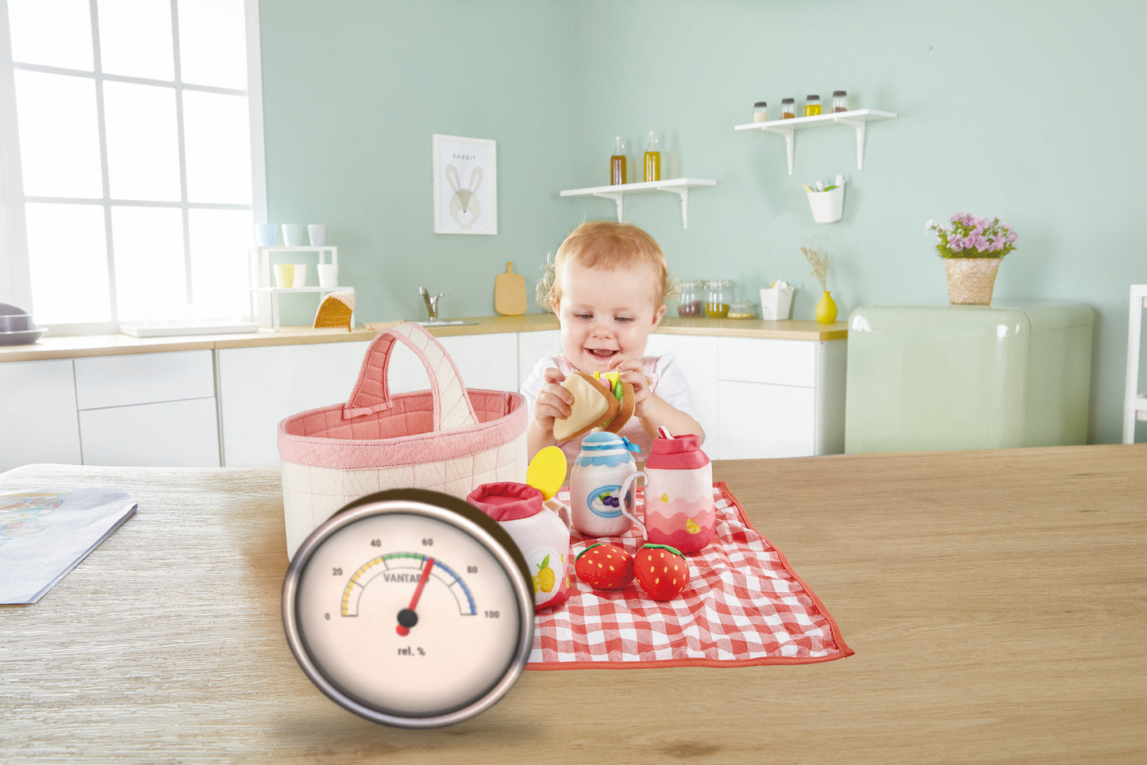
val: 64
